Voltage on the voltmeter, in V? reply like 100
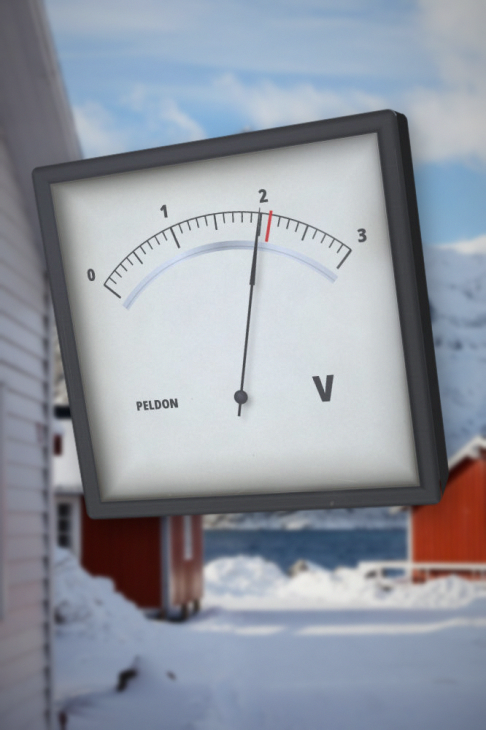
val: 2
